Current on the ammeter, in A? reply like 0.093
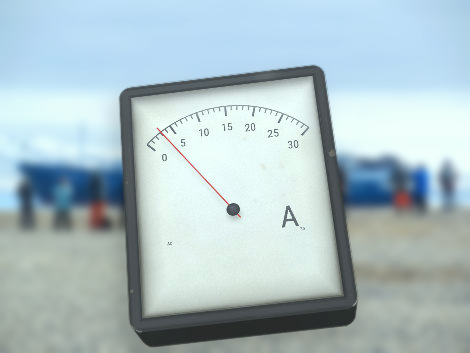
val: 3
